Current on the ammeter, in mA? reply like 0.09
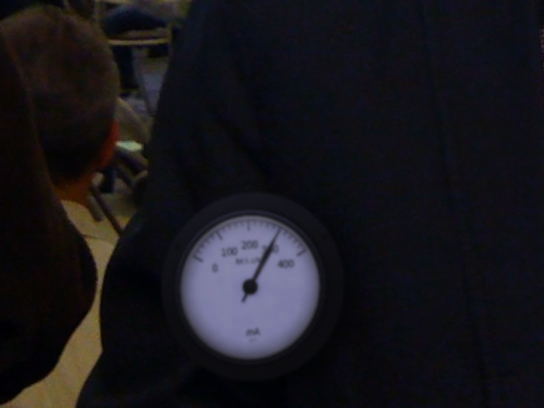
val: 300
